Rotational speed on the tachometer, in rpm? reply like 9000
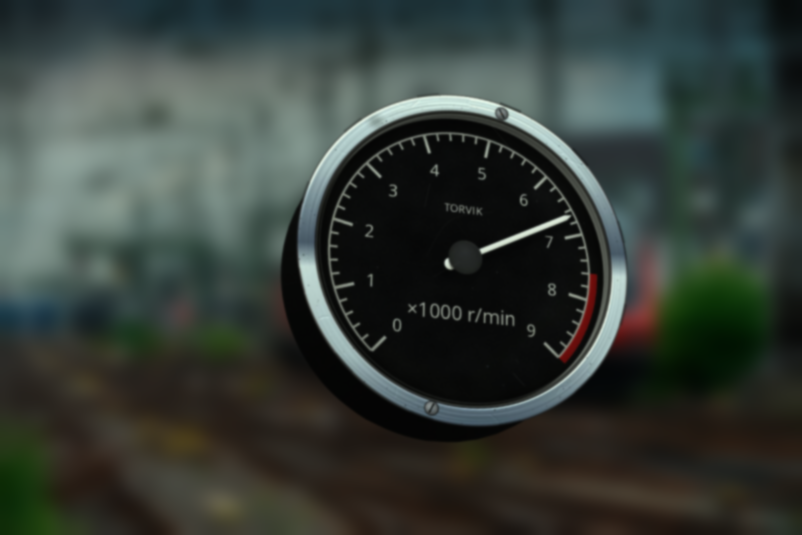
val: 6700
